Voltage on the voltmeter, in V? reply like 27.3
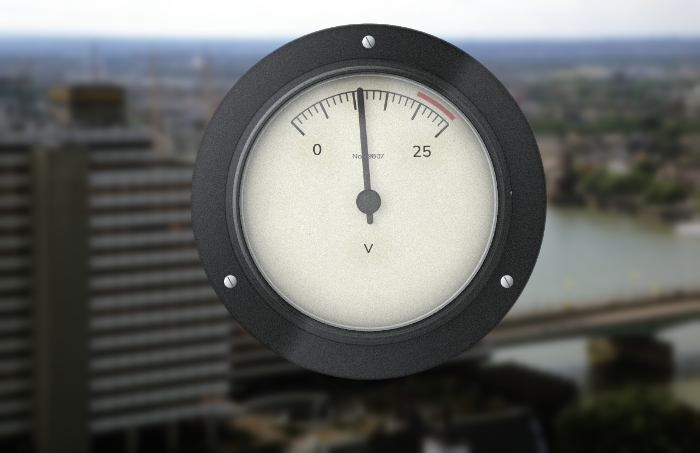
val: 11
